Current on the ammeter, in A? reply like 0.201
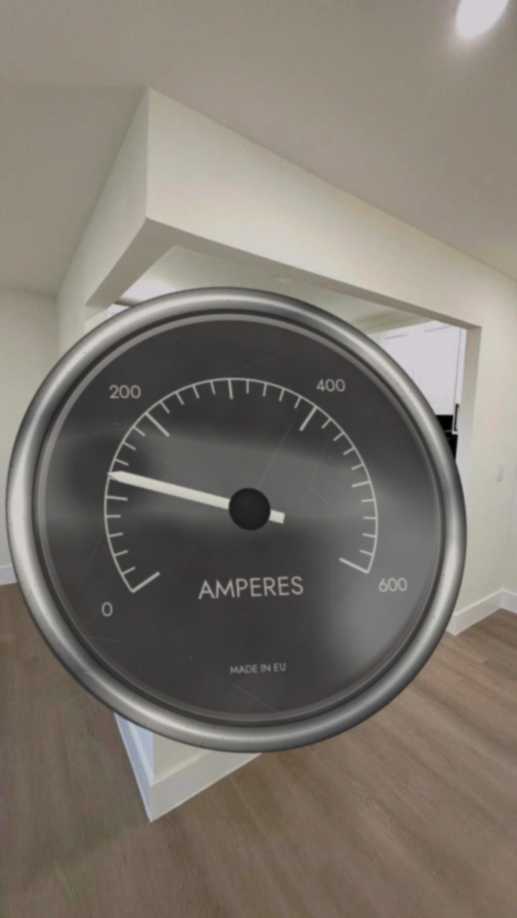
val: 120
